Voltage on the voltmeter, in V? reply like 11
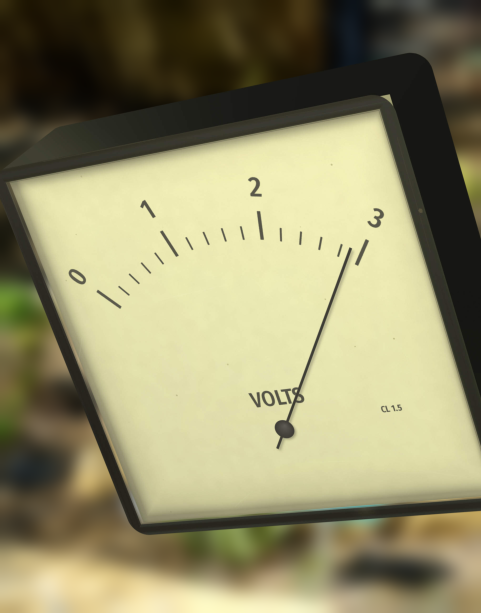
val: 2.9
